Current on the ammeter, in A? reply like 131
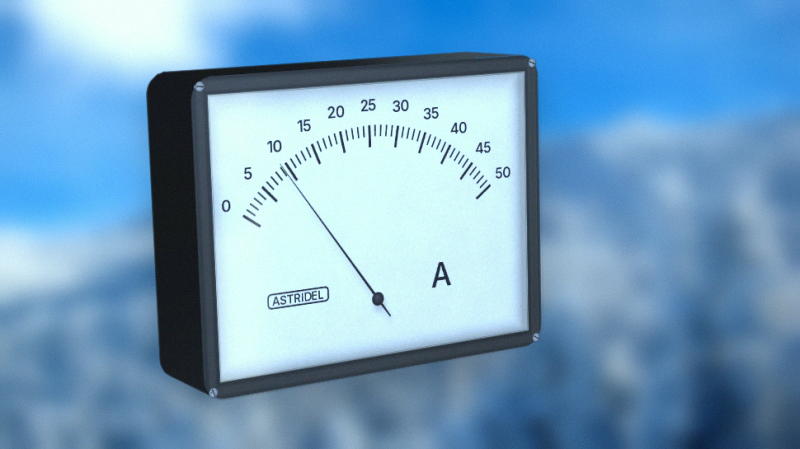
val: 9
